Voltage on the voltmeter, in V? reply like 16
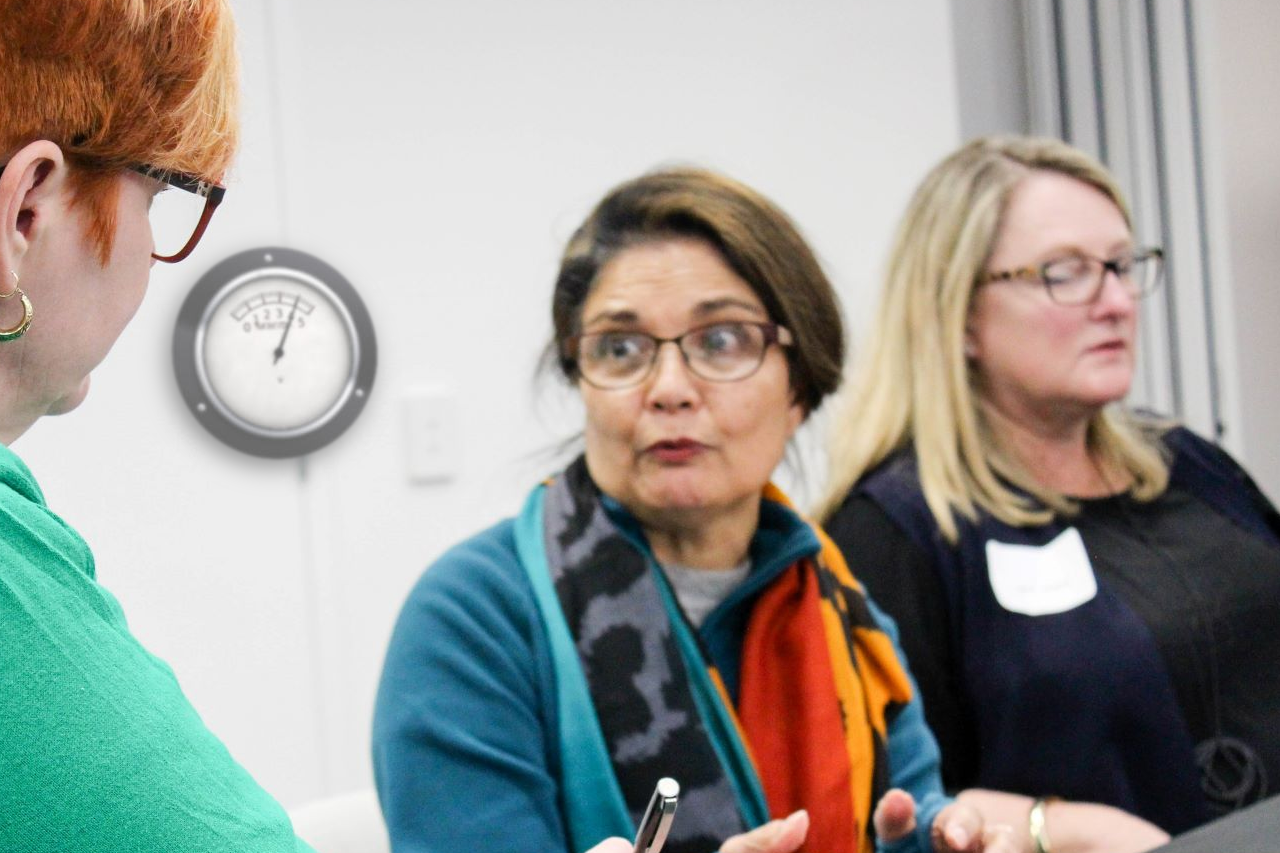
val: 4
